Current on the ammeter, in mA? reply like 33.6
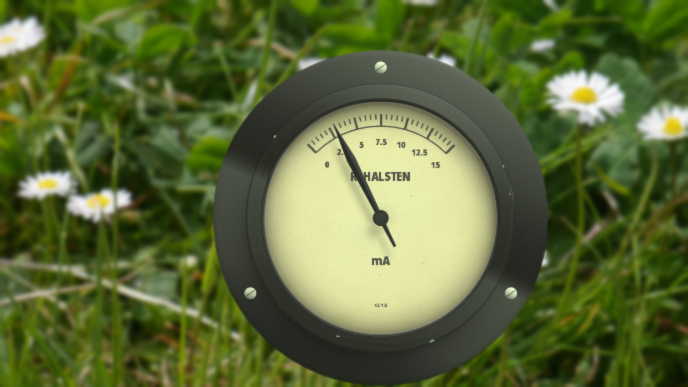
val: 3
